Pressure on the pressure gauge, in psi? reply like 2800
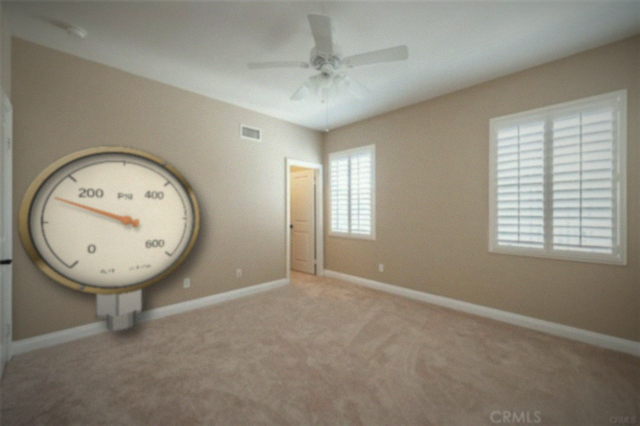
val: 150
